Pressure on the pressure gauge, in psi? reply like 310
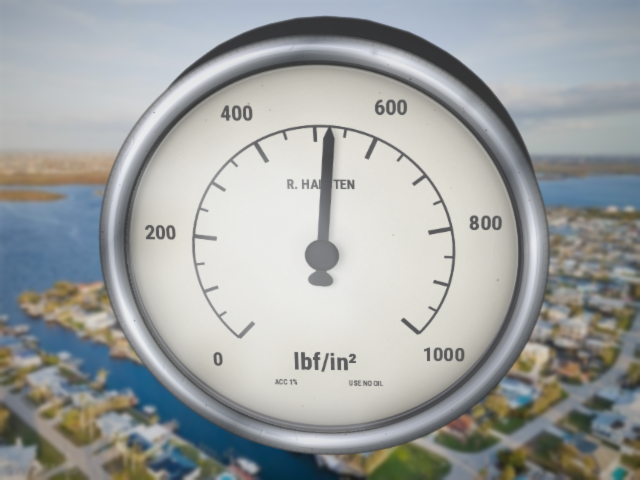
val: 525
